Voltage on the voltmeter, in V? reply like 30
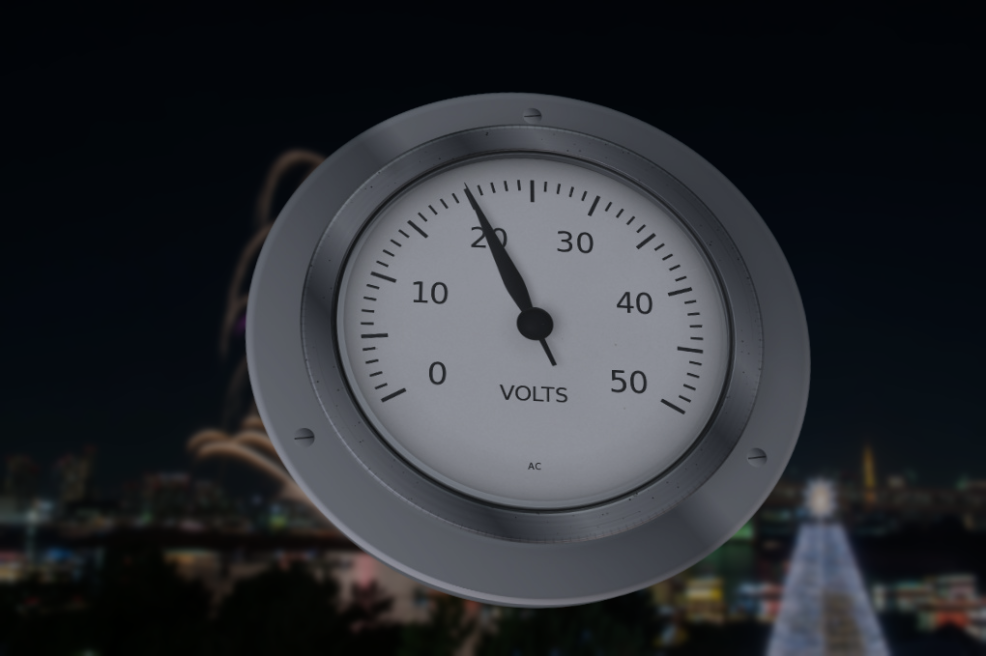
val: 20
